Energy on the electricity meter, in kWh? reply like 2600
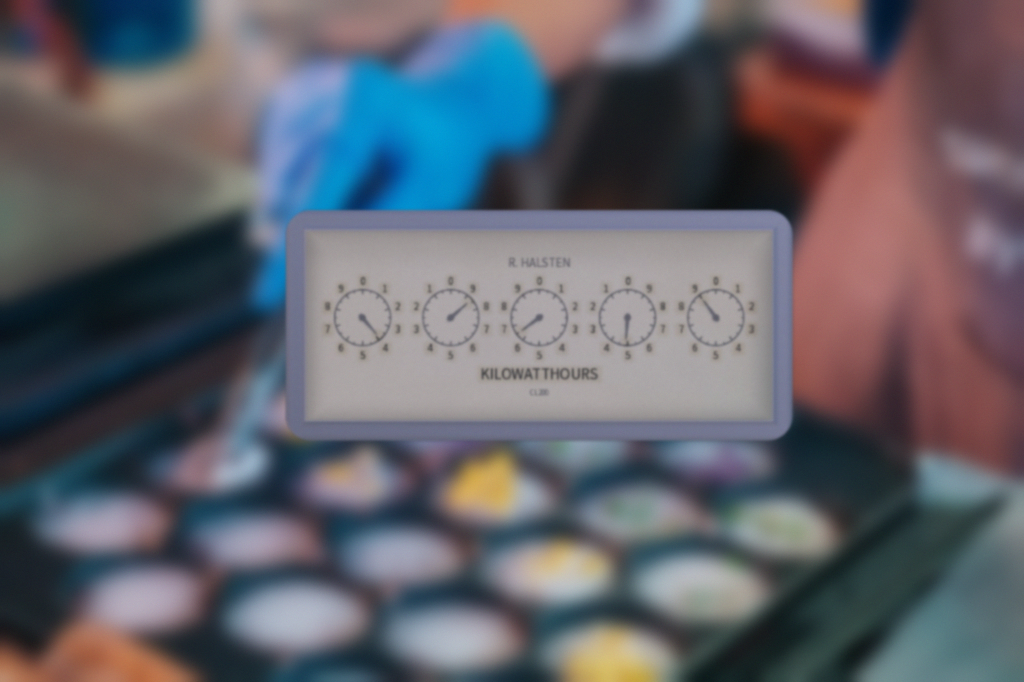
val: 38649
